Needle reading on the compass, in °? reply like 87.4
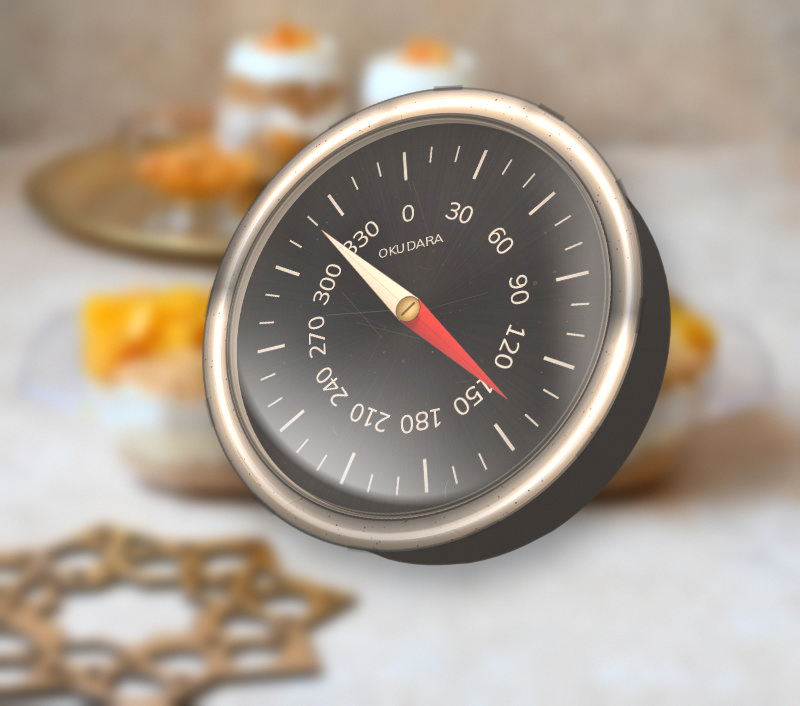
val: 140
